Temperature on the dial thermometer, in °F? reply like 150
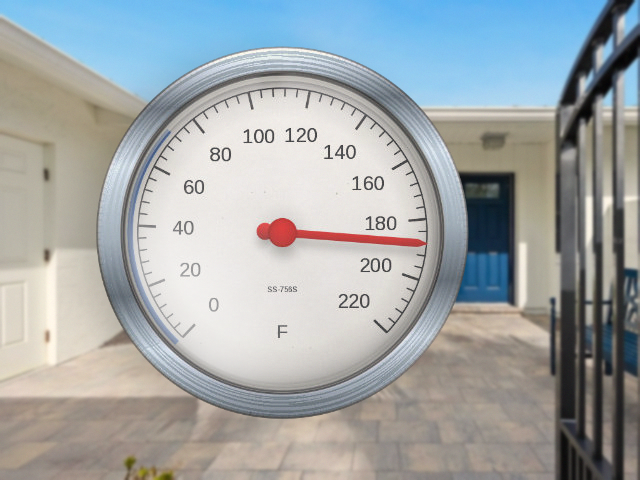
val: 188
